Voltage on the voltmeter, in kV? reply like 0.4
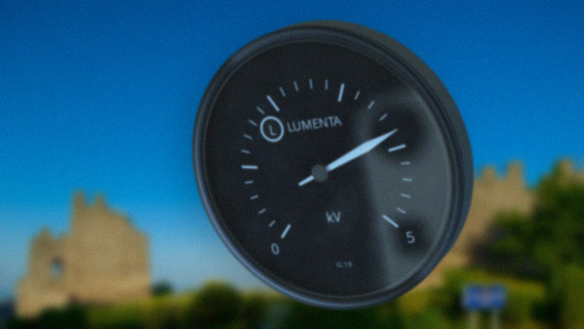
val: 3.8
